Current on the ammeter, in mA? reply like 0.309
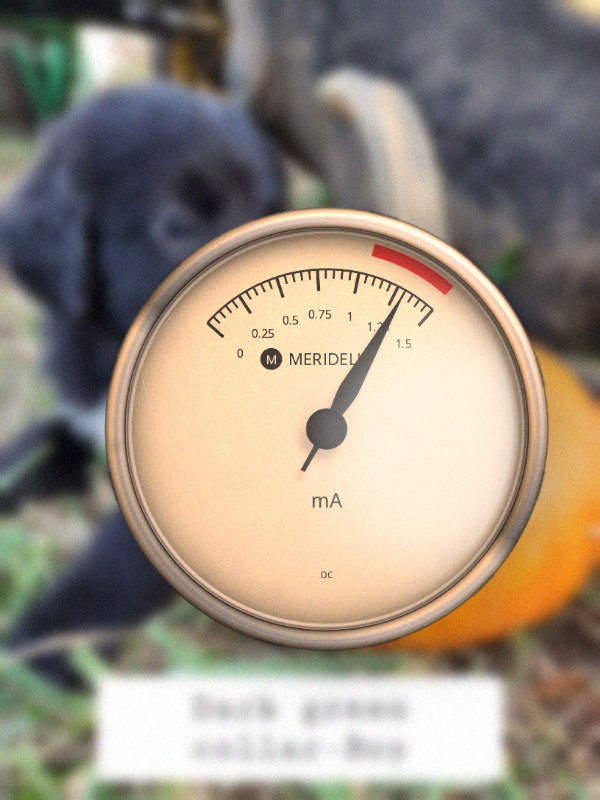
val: 1.3
